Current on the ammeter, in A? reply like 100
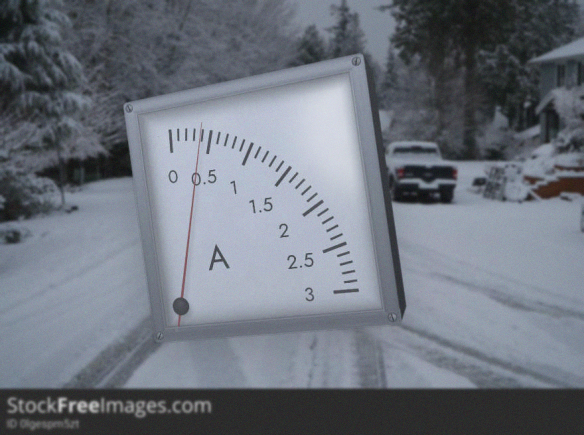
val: 0.4
